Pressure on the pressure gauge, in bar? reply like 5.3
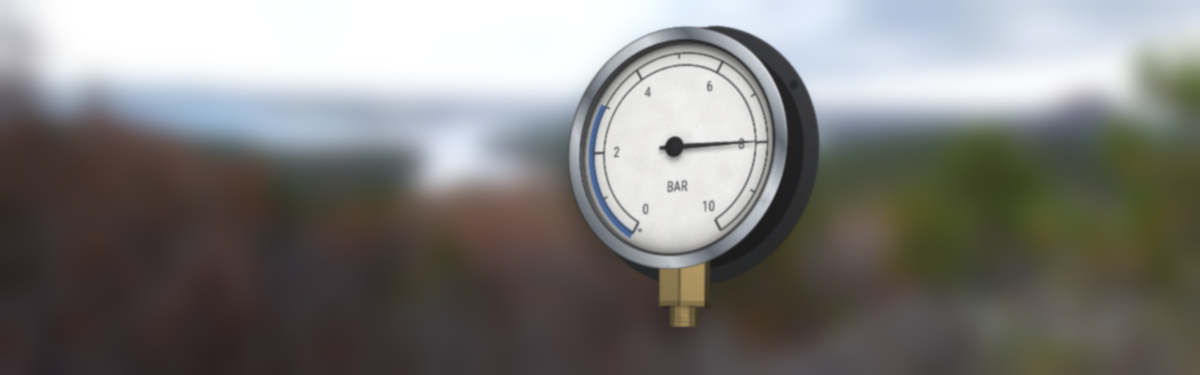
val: 8
